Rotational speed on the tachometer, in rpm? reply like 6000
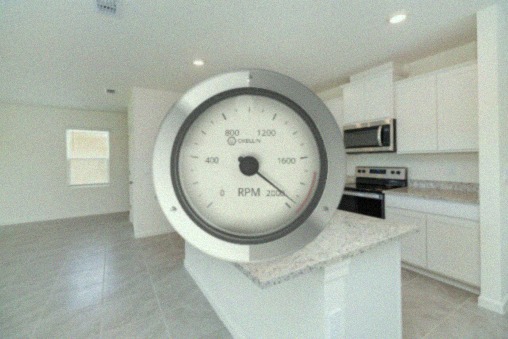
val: 1950
